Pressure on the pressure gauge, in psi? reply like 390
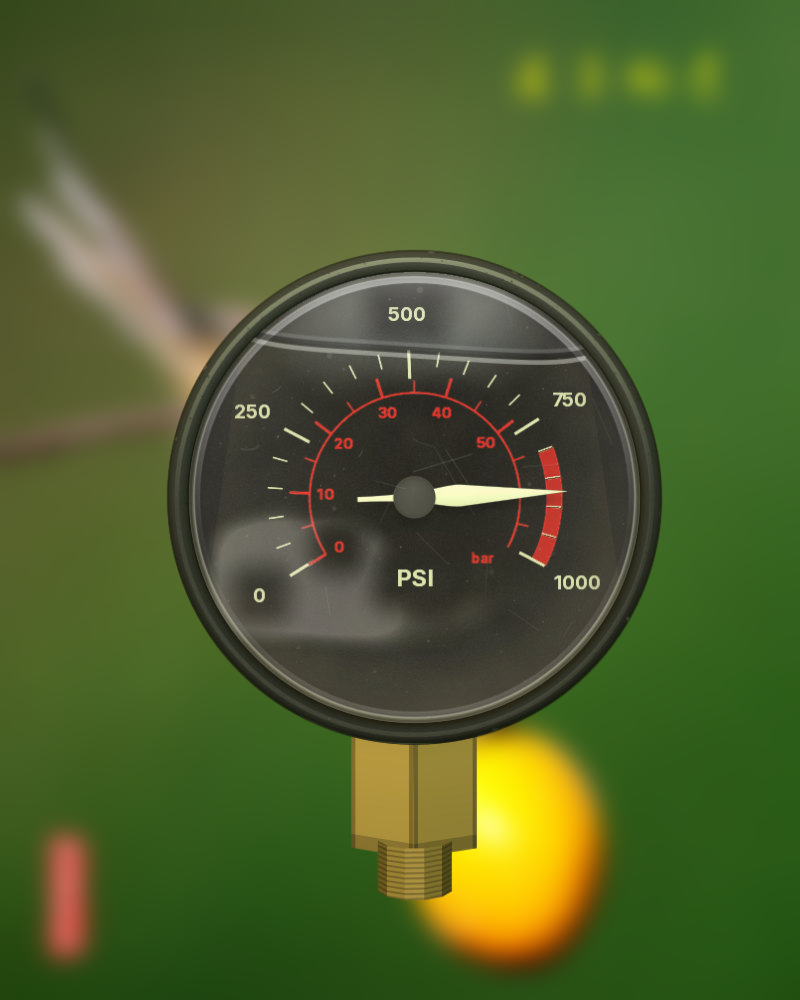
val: 875
